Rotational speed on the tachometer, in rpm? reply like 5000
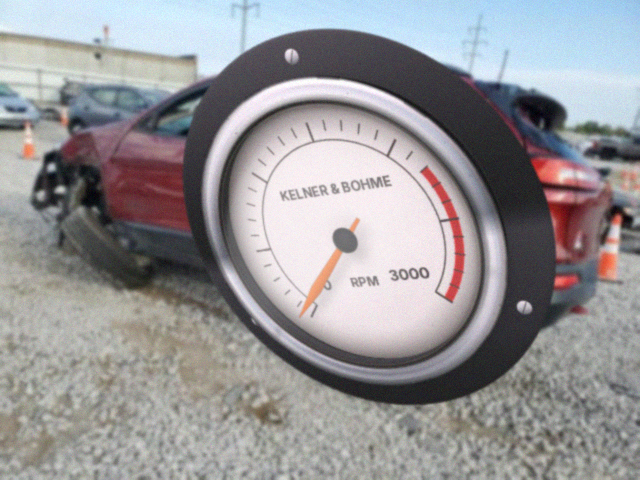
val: 50
